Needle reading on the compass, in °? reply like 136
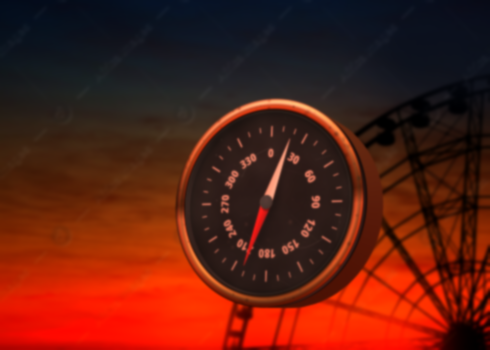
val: 200
